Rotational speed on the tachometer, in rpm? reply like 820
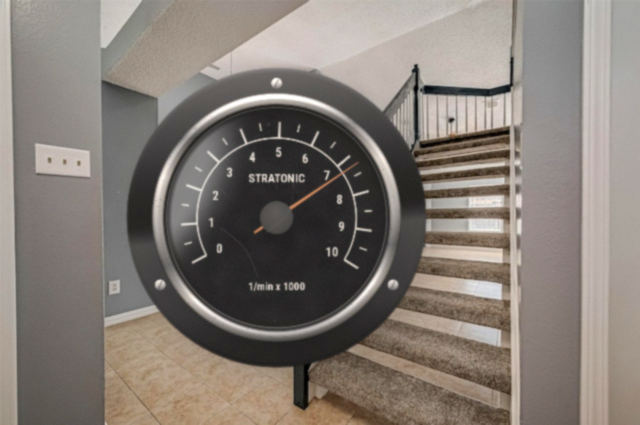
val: 7250
